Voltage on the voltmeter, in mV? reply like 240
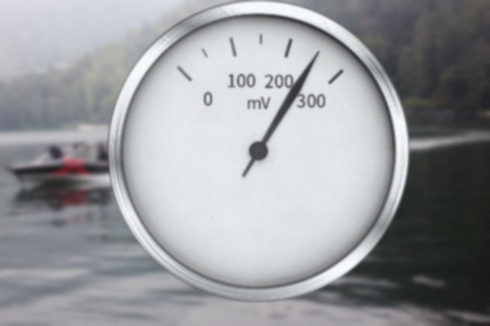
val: 250
